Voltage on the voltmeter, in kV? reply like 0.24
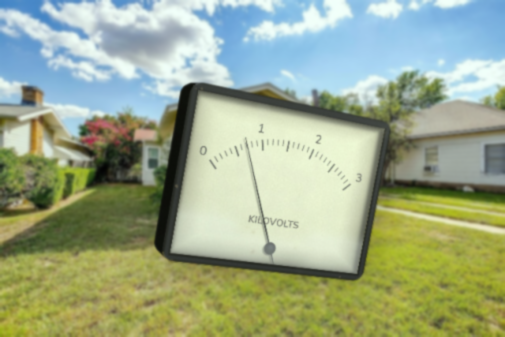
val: 0.7
